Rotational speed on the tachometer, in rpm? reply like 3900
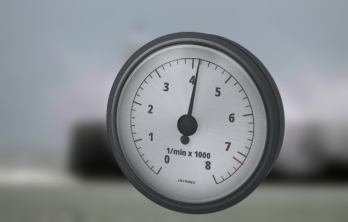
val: 4200
